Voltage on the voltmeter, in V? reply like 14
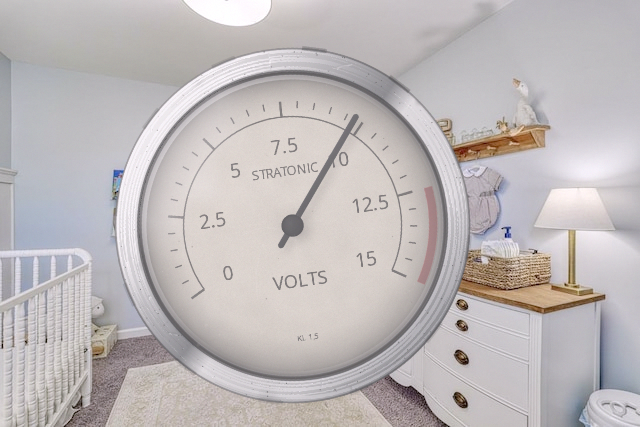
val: 9.75
